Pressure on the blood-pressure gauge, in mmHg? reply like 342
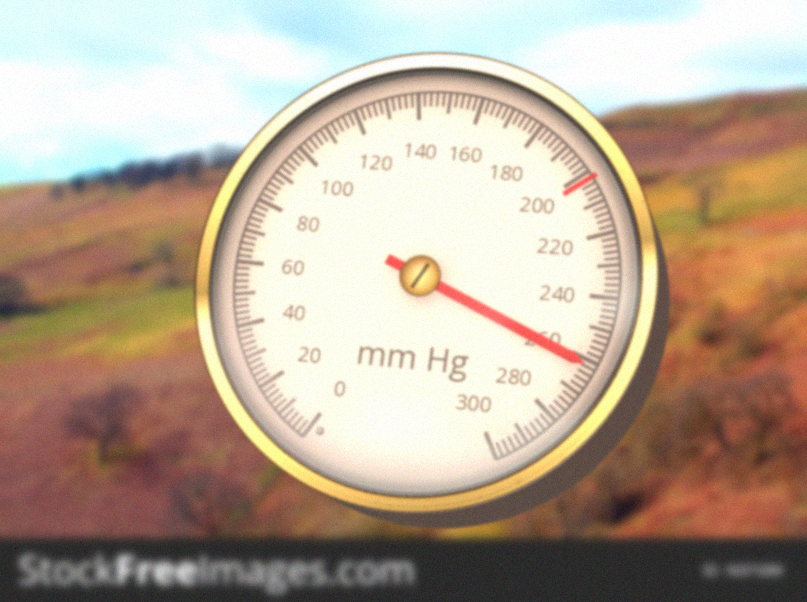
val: 262
